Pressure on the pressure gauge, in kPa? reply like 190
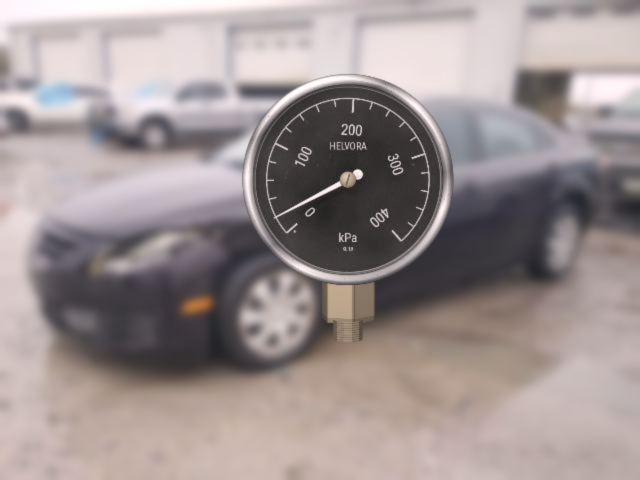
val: 20
